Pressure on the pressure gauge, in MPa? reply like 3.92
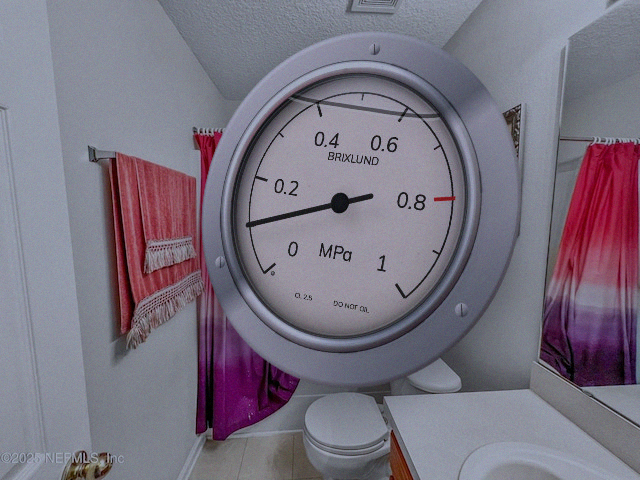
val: 0.1
